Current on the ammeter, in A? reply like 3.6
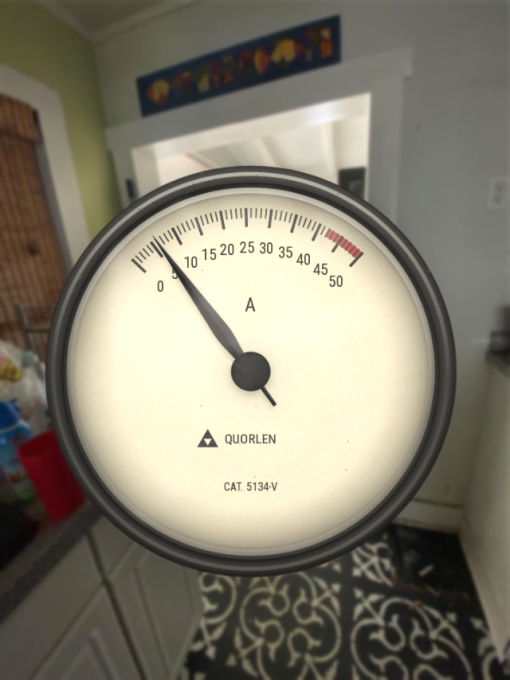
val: 6
